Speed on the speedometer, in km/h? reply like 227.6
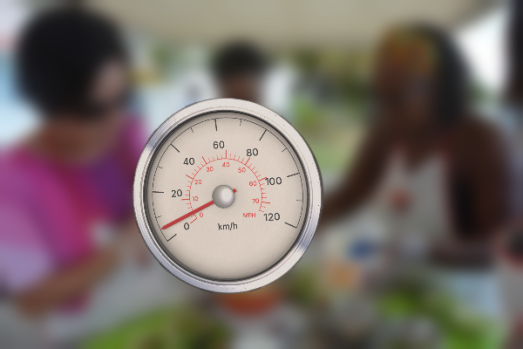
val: 5
